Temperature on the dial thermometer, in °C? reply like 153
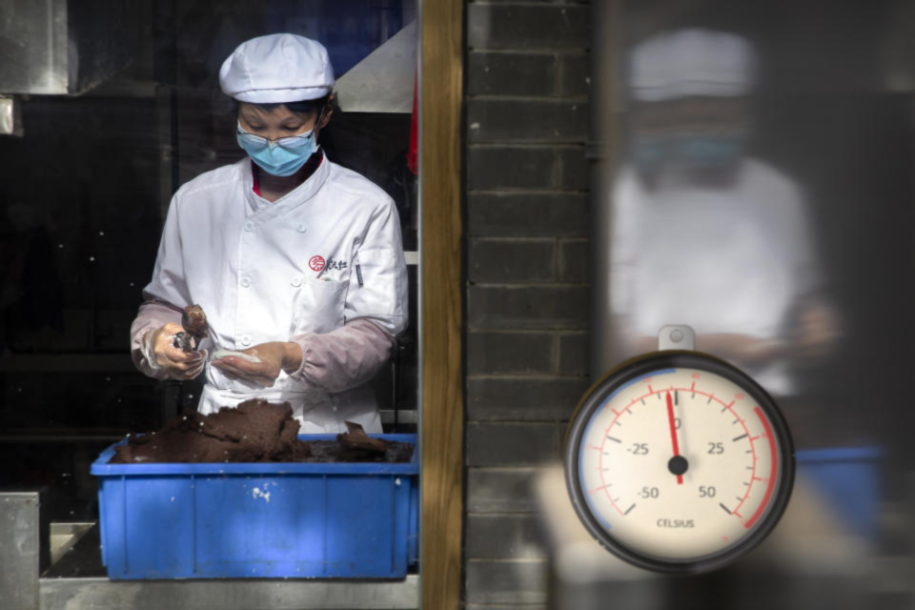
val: -2.5
